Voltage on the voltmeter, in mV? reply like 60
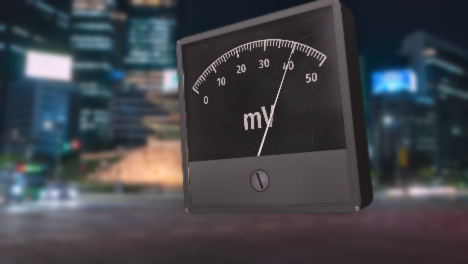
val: 40
